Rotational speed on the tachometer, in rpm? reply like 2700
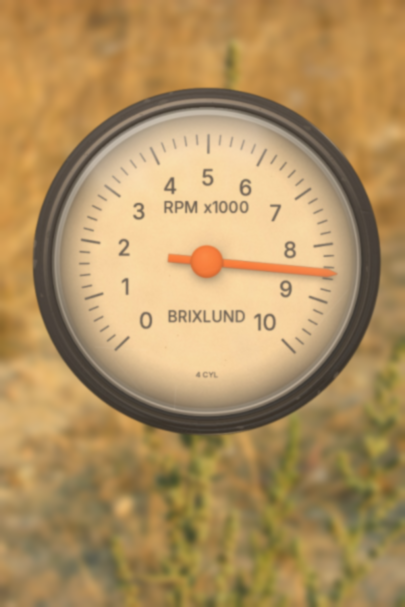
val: 8500
